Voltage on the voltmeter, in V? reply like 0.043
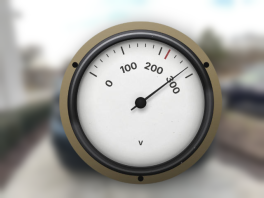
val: 280
